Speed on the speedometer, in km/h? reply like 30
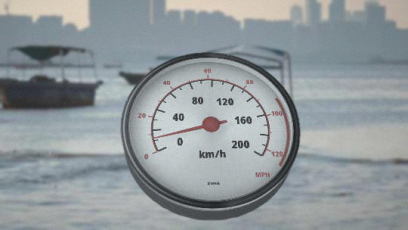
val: 10
